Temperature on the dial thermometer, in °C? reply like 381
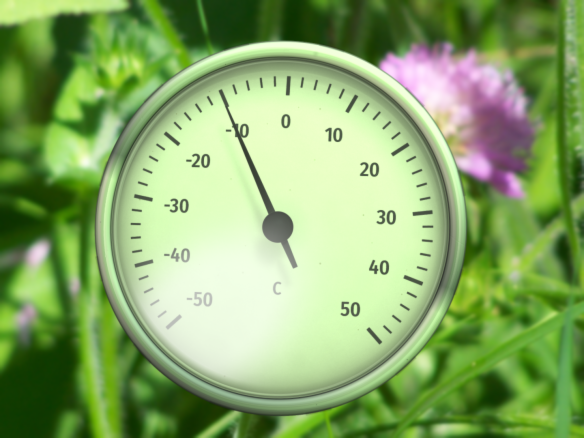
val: -10
